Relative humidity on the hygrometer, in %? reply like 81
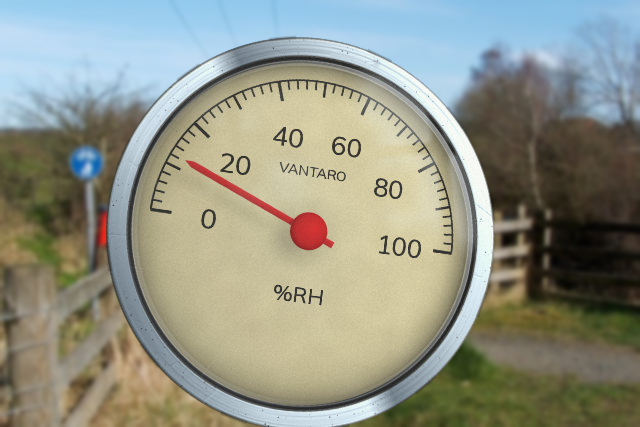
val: 12
